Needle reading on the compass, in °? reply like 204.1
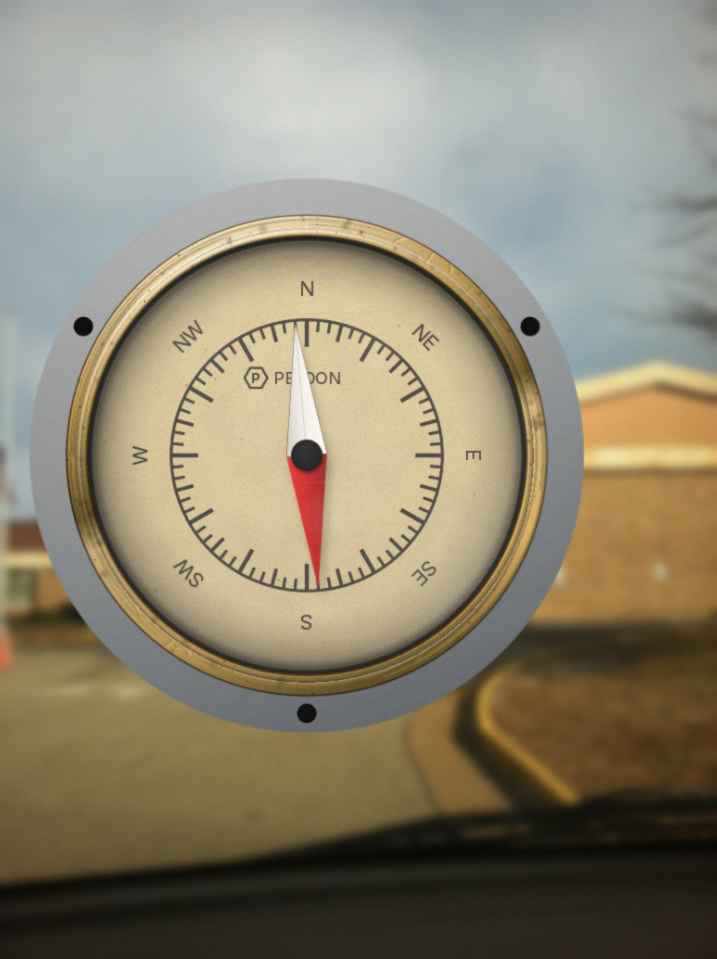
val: 175
